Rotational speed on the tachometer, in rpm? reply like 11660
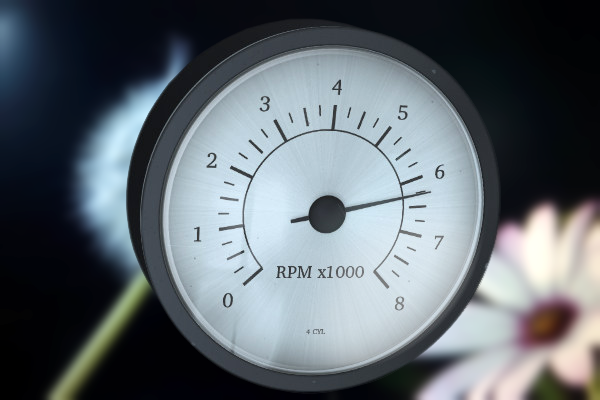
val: 6250
